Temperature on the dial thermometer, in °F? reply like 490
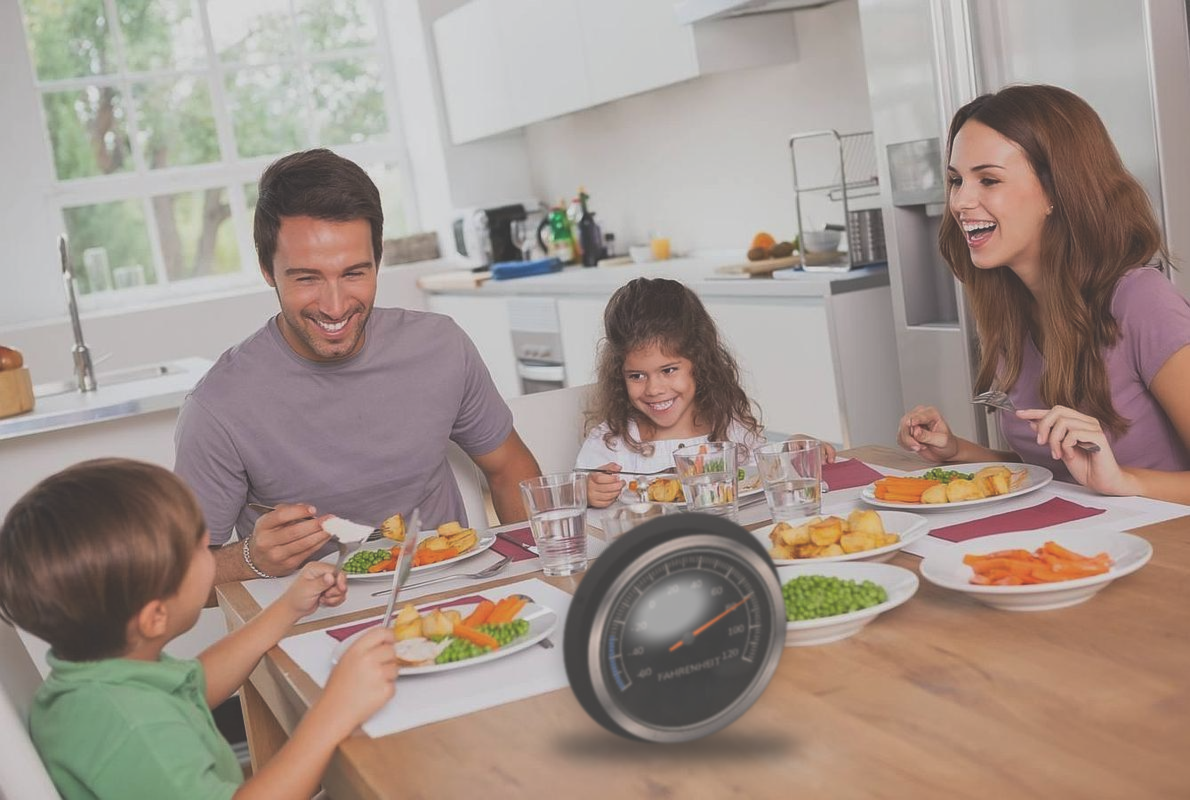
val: 80
